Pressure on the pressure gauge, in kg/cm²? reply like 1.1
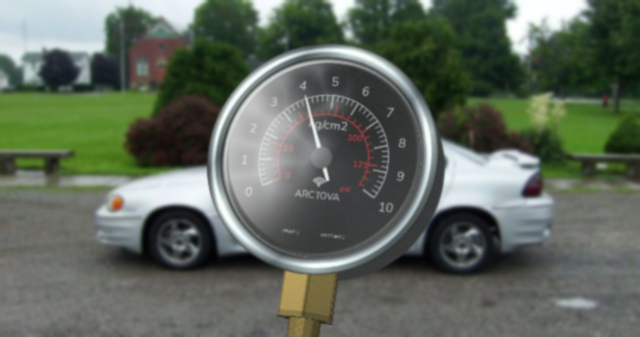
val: 4
